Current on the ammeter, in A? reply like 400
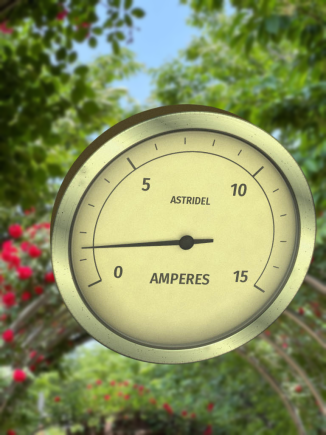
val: 1.5
